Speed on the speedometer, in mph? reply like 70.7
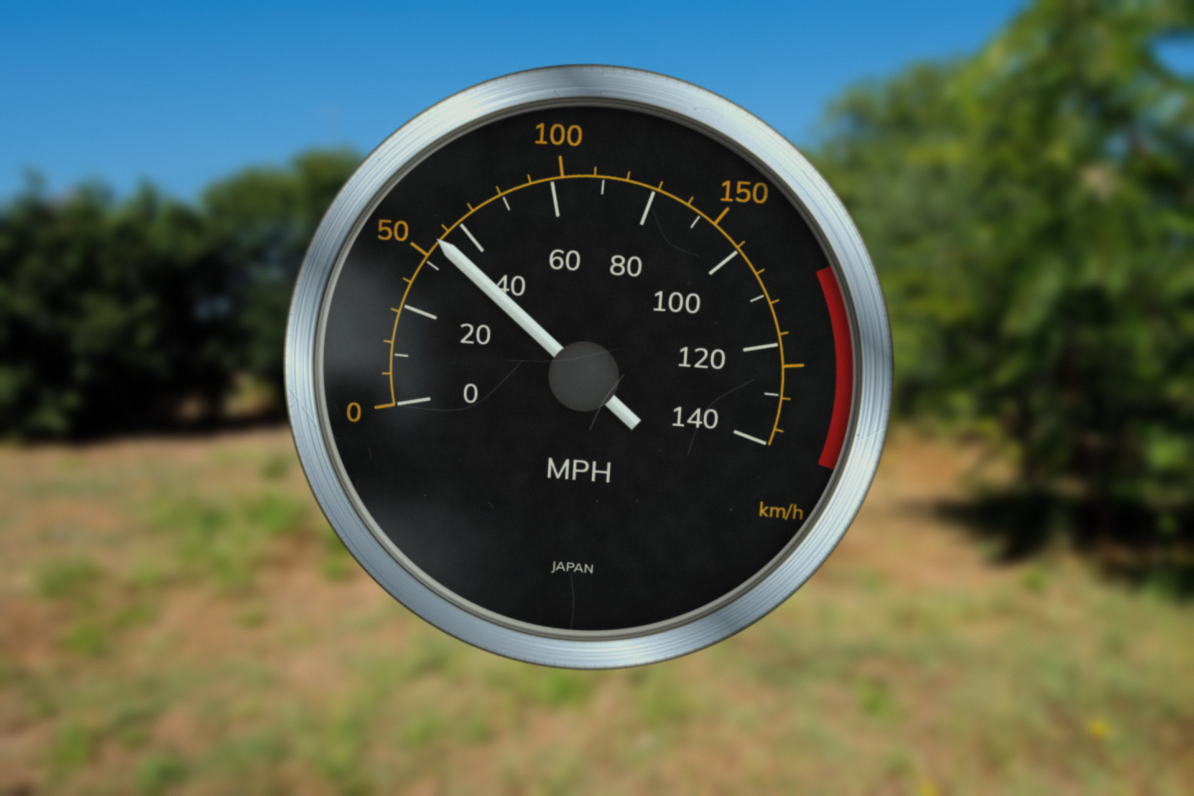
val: 35
